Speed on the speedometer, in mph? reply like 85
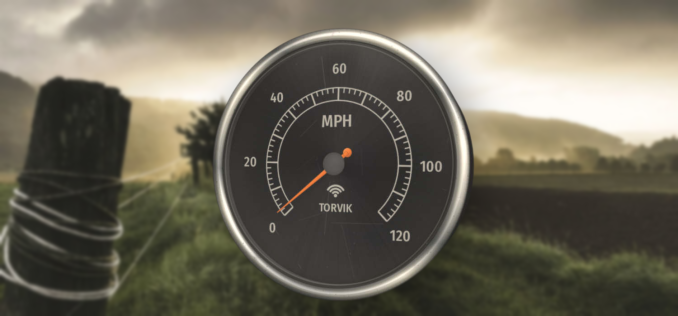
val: 2
